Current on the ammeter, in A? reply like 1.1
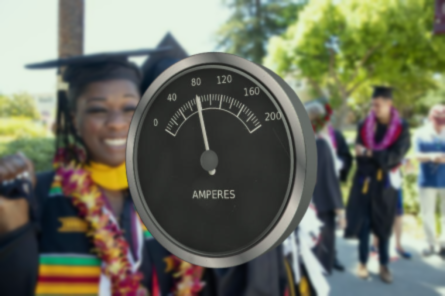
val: 80
